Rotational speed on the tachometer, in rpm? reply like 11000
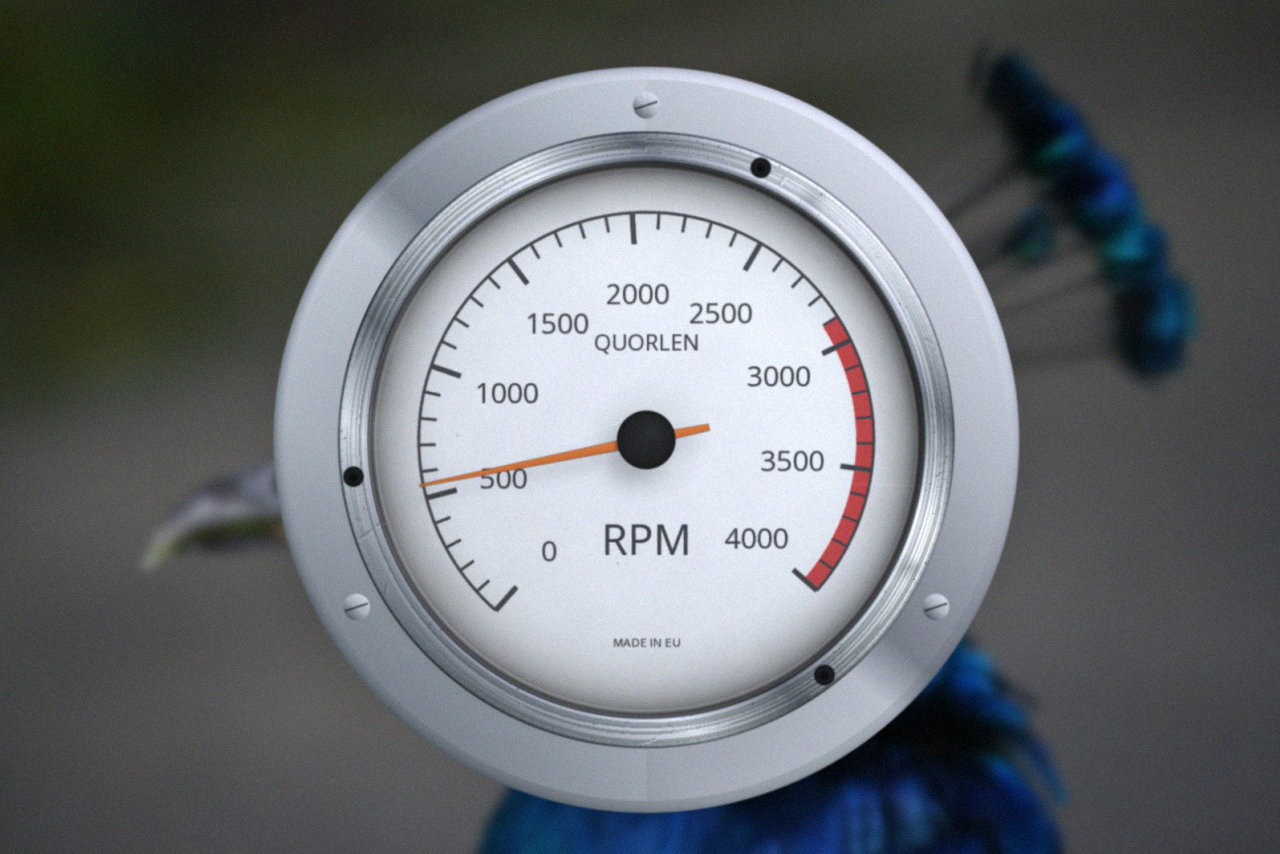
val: 550
